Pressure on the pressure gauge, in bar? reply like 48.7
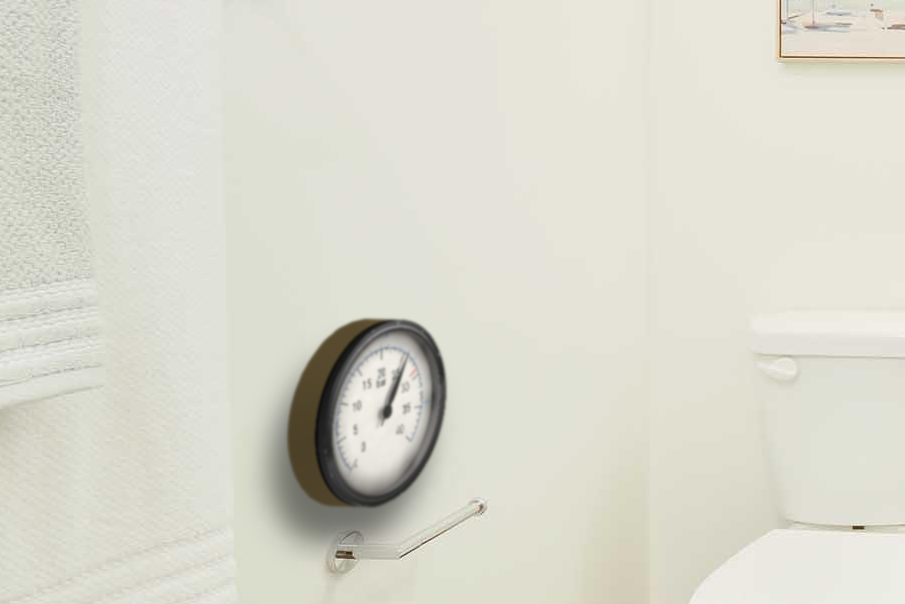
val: 25
